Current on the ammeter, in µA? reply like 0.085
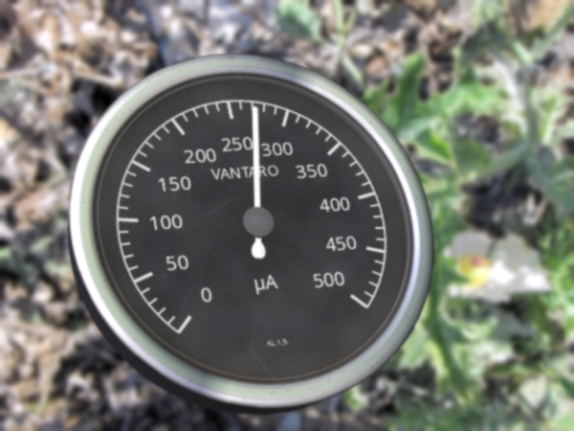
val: 270
